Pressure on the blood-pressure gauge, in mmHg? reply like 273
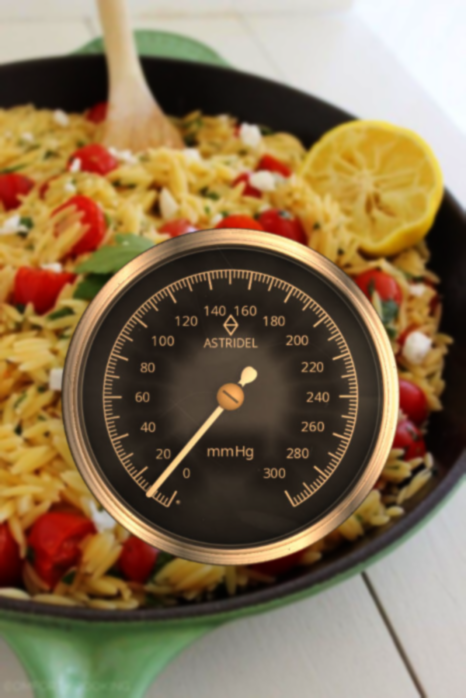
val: 10
